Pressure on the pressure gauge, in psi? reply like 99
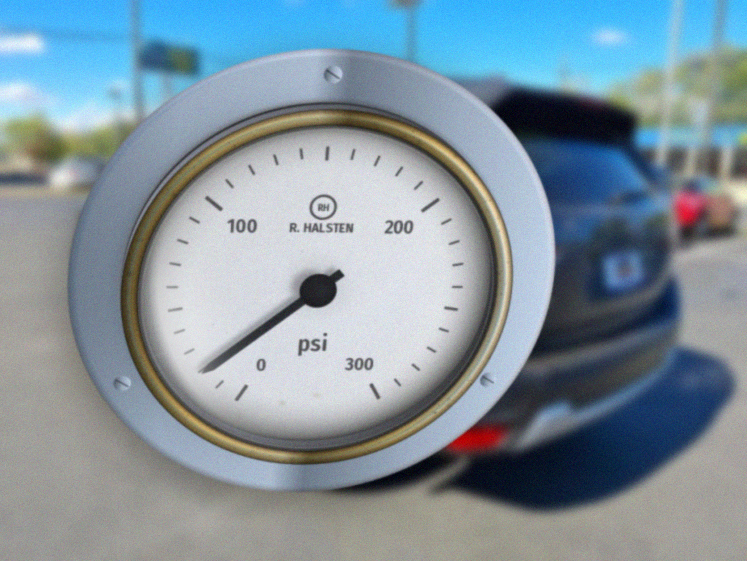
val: 20
